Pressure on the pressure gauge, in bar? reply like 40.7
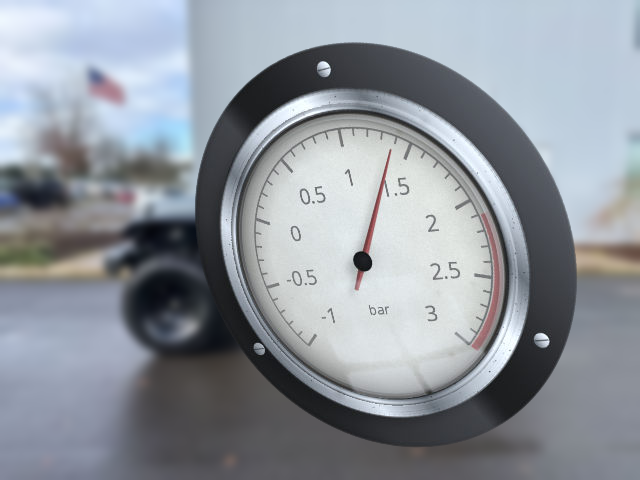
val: 1.4
